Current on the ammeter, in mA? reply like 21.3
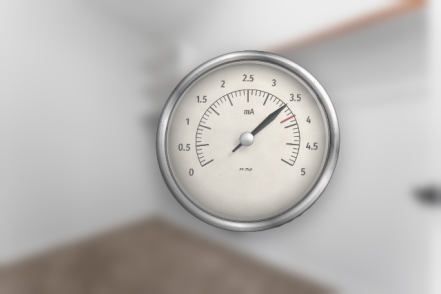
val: 3.5
